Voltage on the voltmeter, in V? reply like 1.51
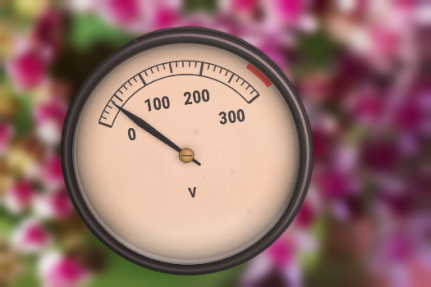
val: 40
